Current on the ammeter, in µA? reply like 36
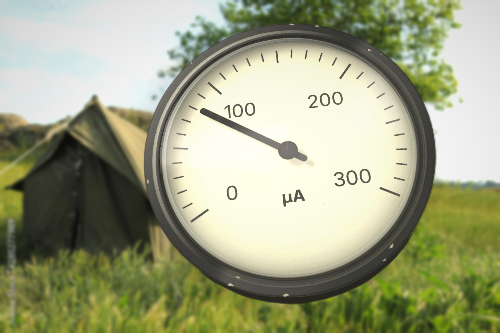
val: 80
